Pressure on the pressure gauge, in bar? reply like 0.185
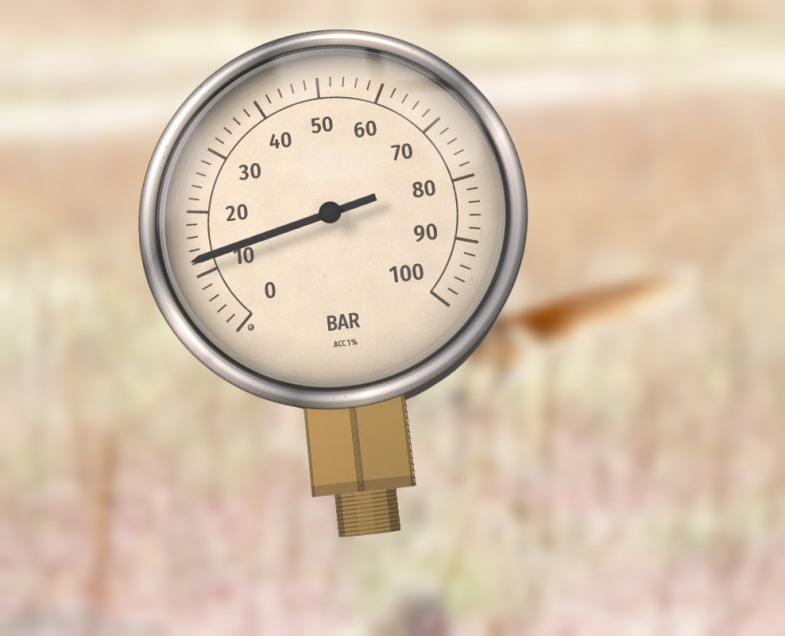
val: 12
